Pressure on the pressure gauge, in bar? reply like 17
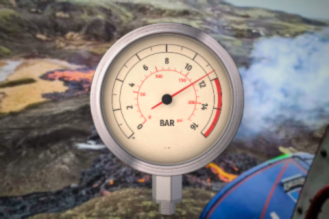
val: 11.5
